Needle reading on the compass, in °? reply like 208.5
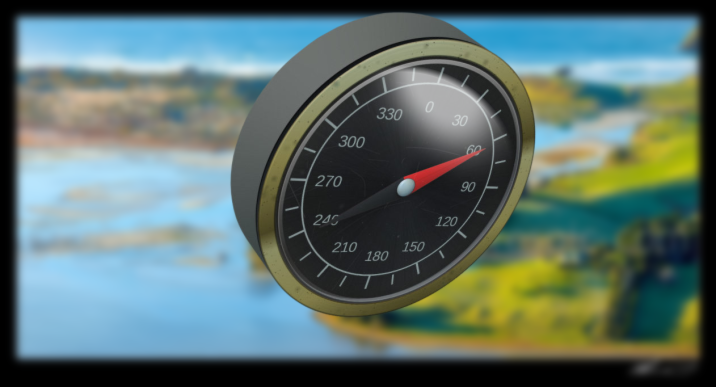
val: 60
